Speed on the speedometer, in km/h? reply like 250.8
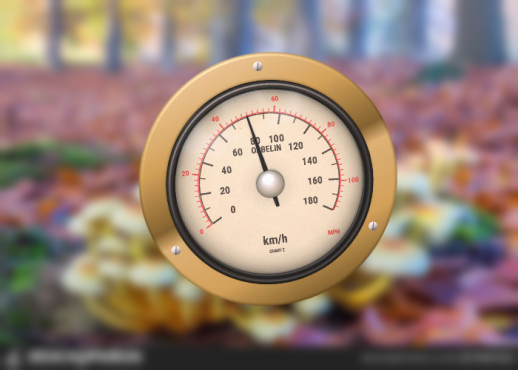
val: 80
